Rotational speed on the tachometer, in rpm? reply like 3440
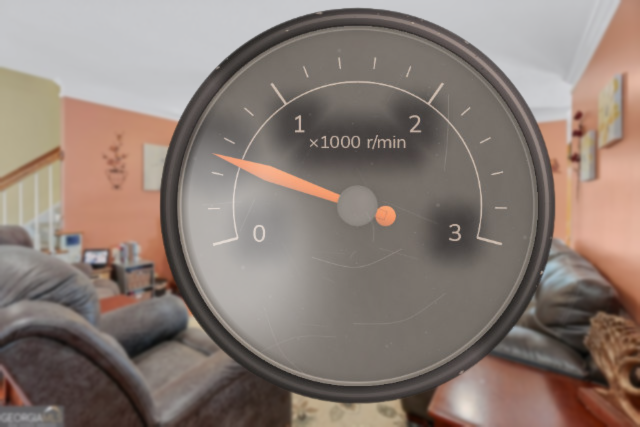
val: 500
